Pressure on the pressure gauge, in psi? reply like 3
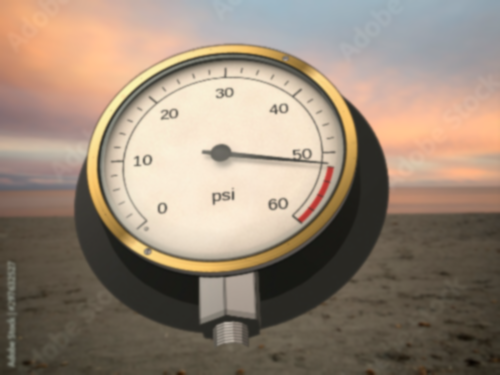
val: 52
